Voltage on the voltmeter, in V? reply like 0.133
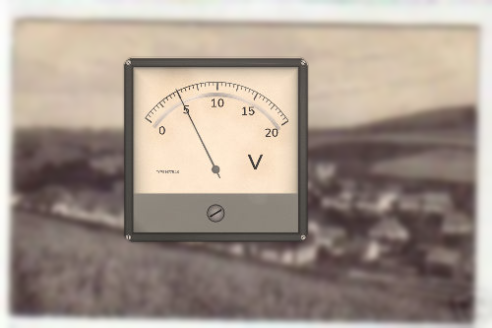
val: 5
